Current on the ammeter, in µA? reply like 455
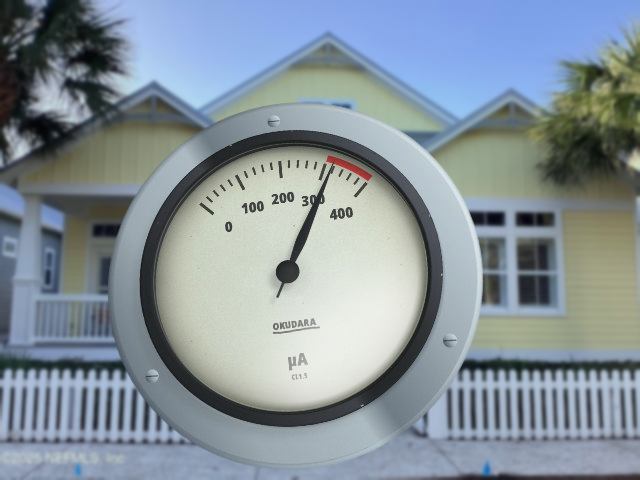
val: 320
